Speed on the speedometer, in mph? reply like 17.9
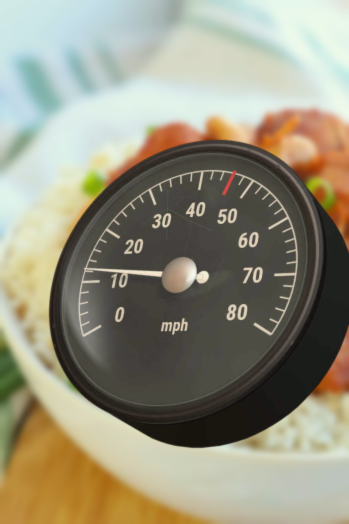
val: 12
